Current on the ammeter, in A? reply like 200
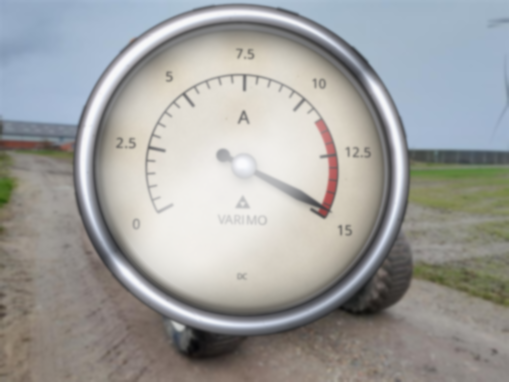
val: 14.75
